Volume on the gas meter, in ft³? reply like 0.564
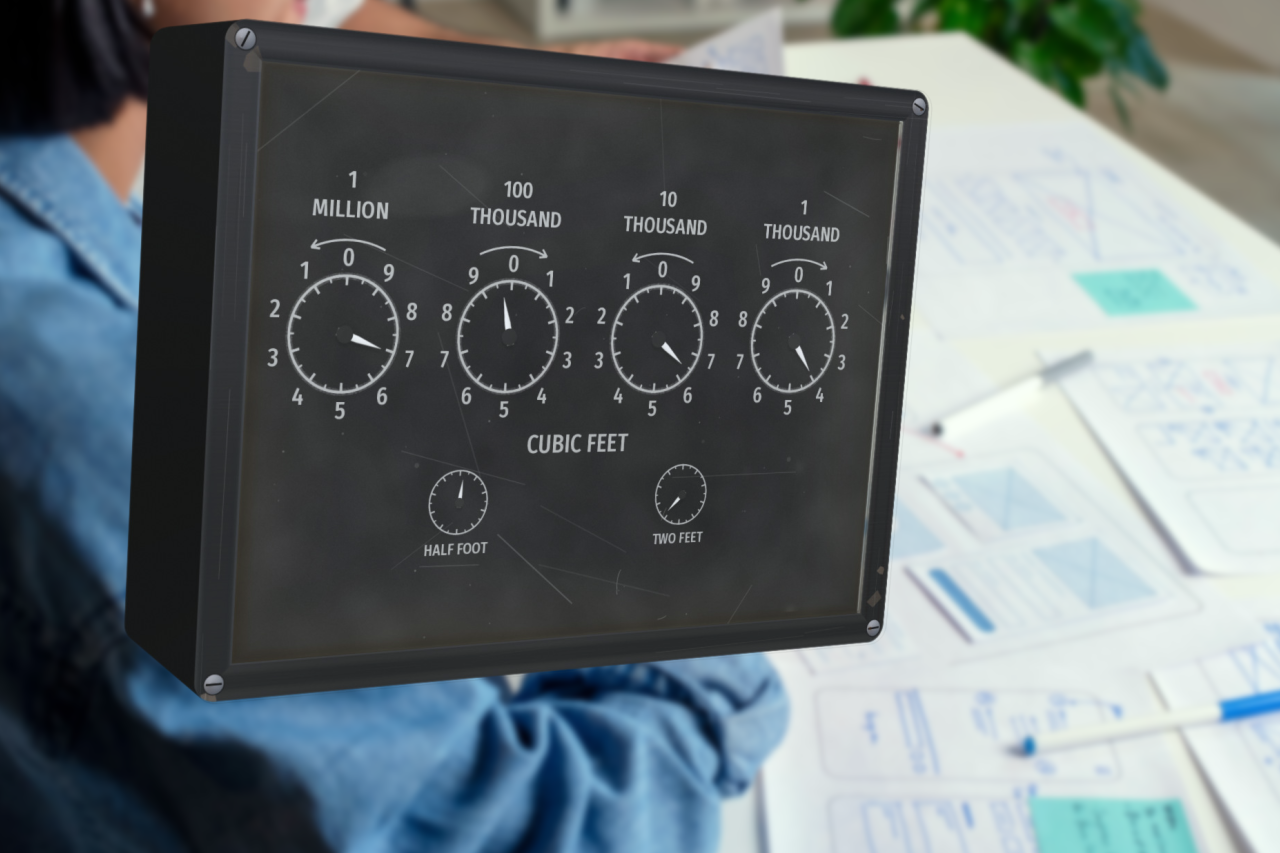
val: 696400
